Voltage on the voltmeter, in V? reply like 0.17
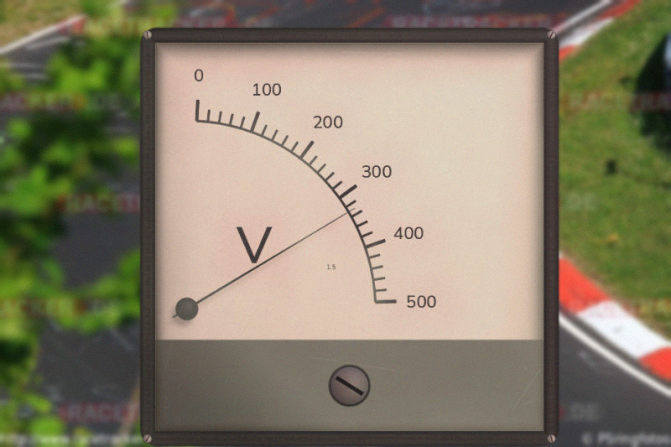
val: 330
